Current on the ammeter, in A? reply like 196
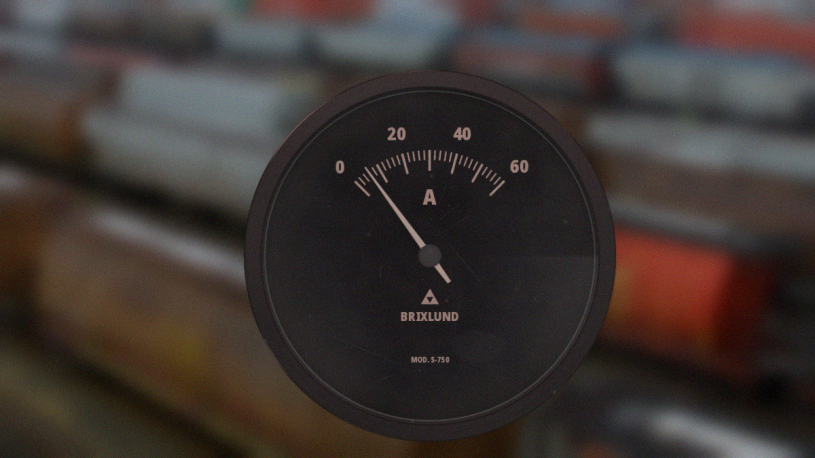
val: 6
